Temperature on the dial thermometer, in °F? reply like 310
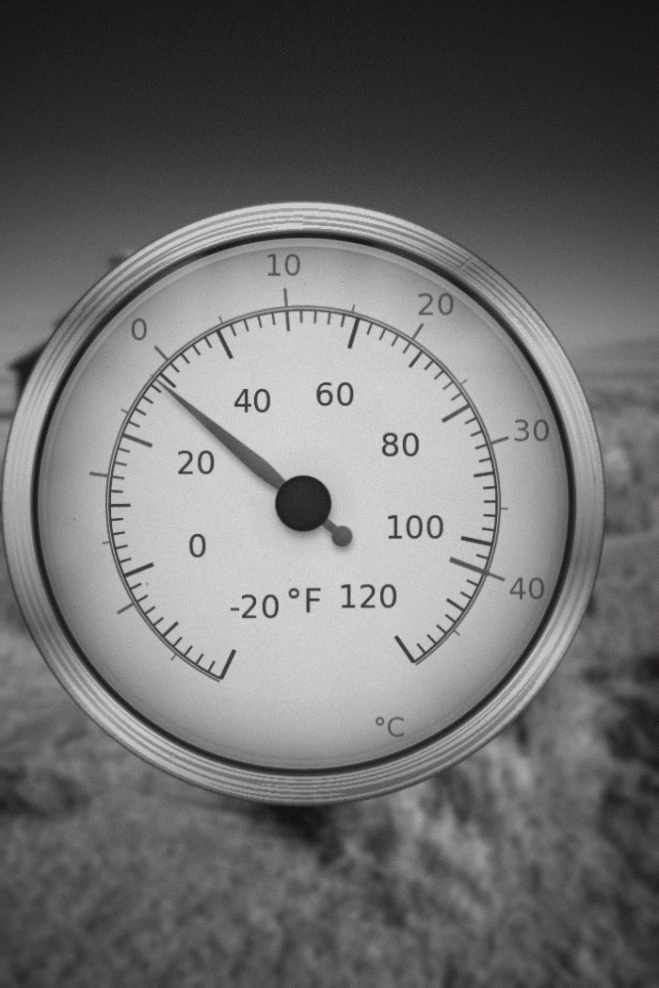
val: 29
